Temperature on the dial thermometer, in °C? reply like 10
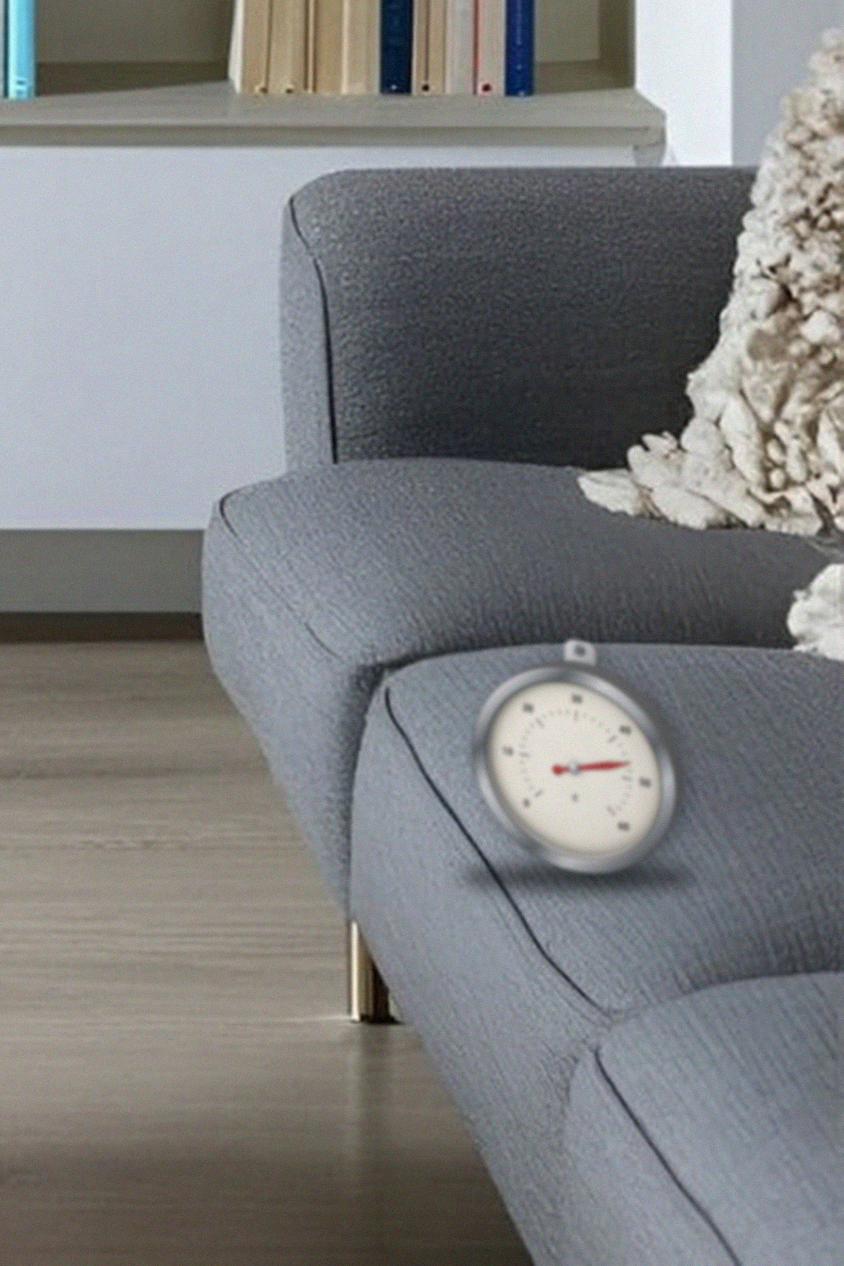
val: 46
